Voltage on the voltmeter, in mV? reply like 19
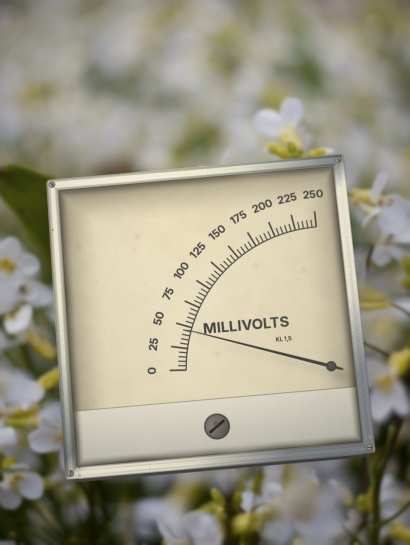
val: 45
